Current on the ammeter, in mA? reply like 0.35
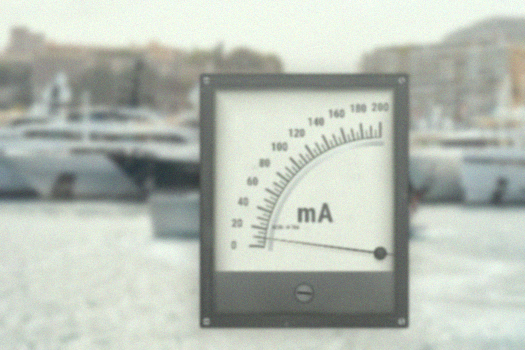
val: 10
